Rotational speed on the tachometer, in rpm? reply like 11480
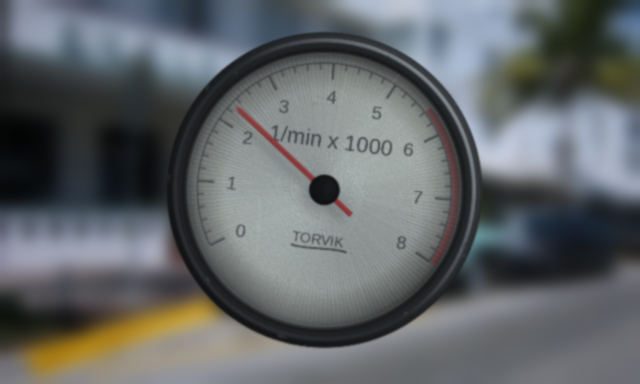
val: 2300
